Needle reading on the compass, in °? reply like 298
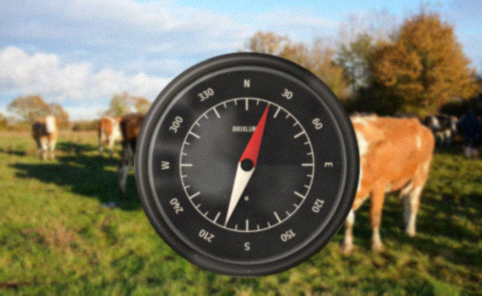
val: 20
